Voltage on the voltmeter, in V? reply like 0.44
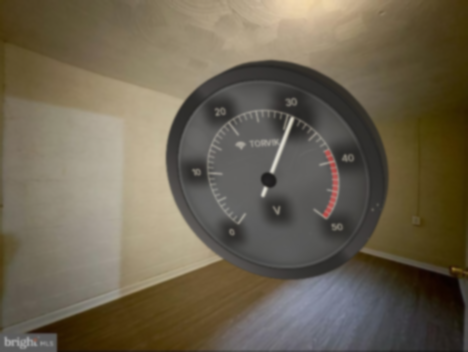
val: 31
